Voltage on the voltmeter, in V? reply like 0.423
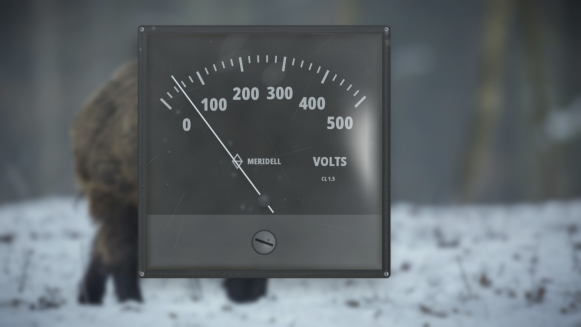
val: 50
